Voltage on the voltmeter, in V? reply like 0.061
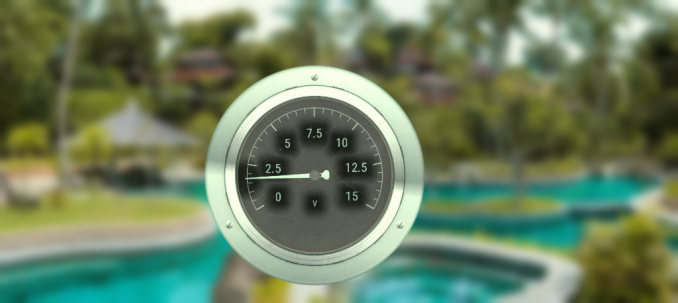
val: 1.75
